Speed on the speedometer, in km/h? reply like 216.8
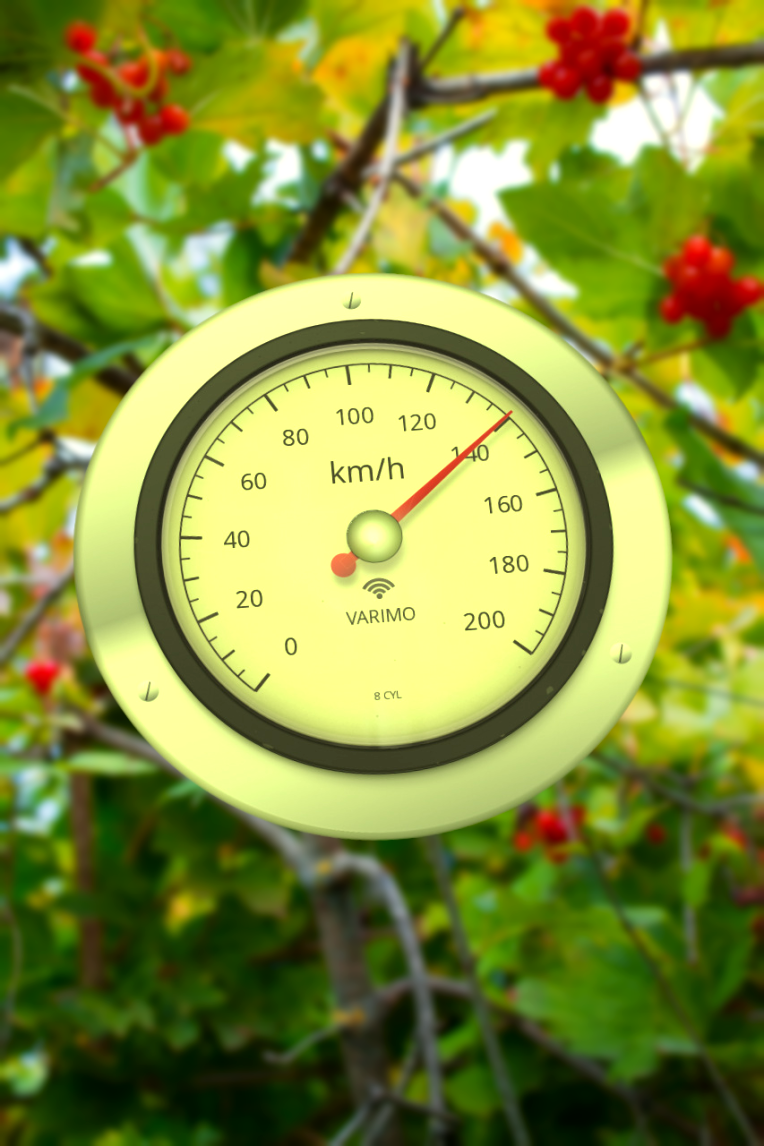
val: 140
